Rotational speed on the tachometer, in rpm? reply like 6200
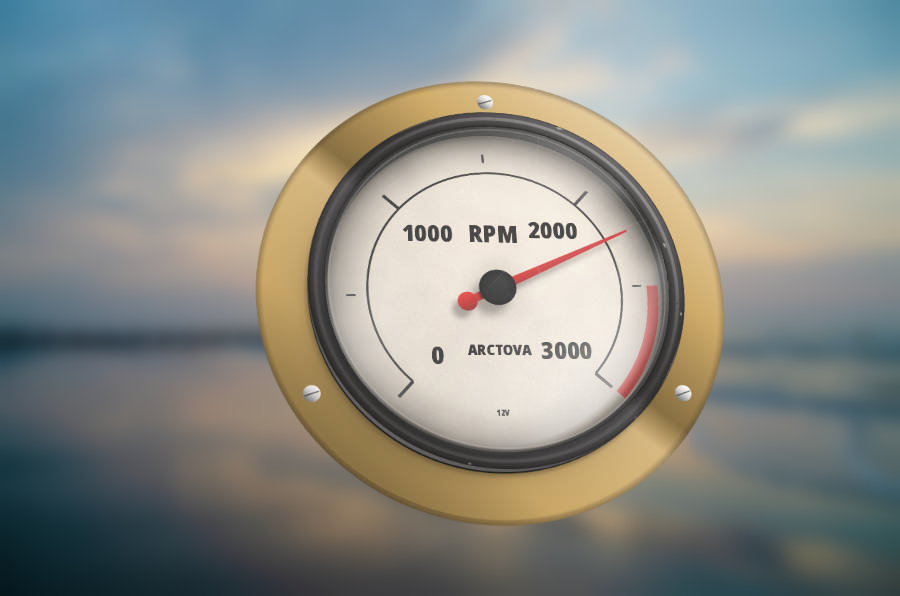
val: 2250
